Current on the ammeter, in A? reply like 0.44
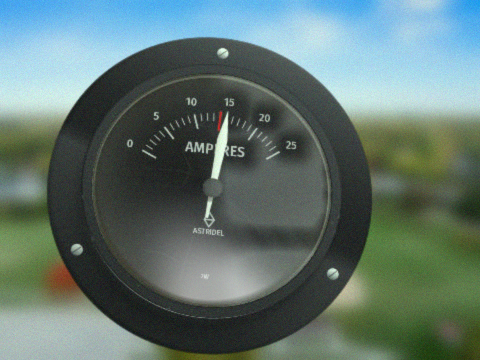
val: 15
